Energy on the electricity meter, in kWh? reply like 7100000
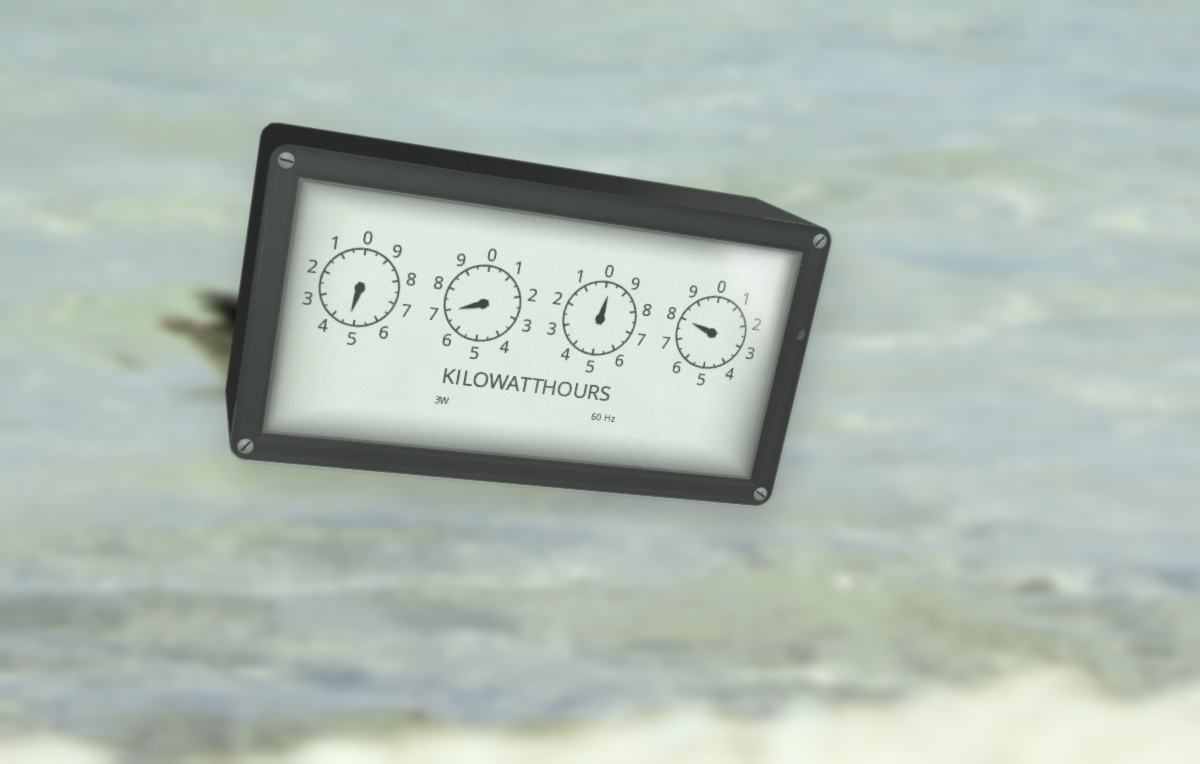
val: 4698
